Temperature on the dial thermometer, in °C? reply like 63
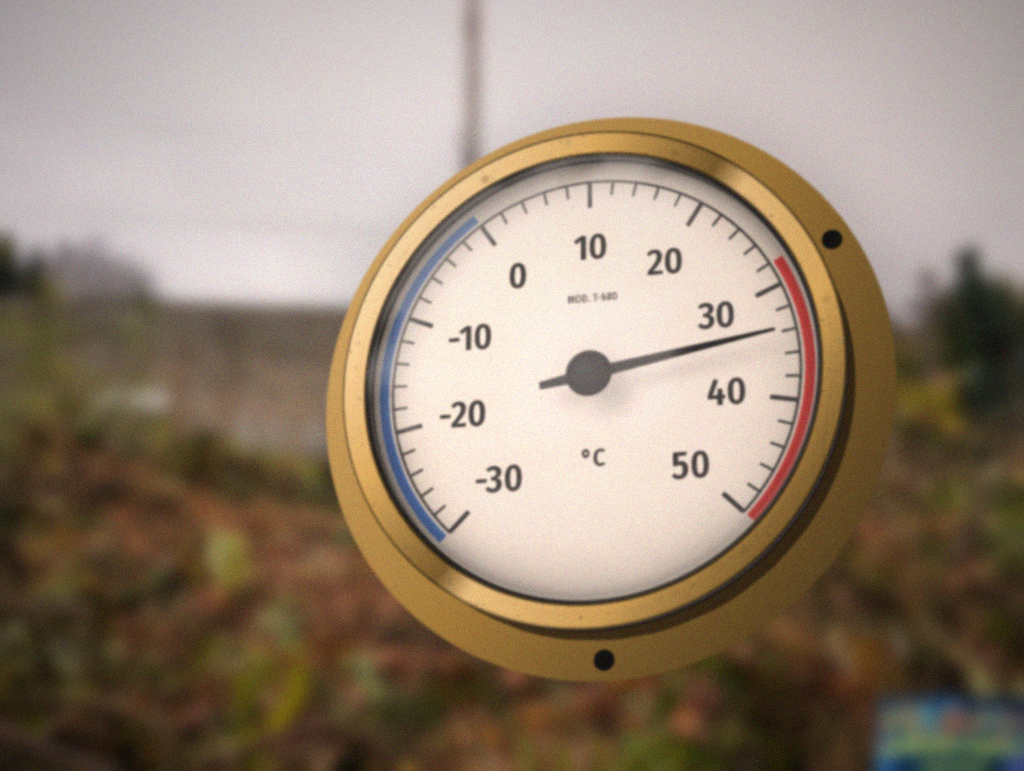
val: 34
